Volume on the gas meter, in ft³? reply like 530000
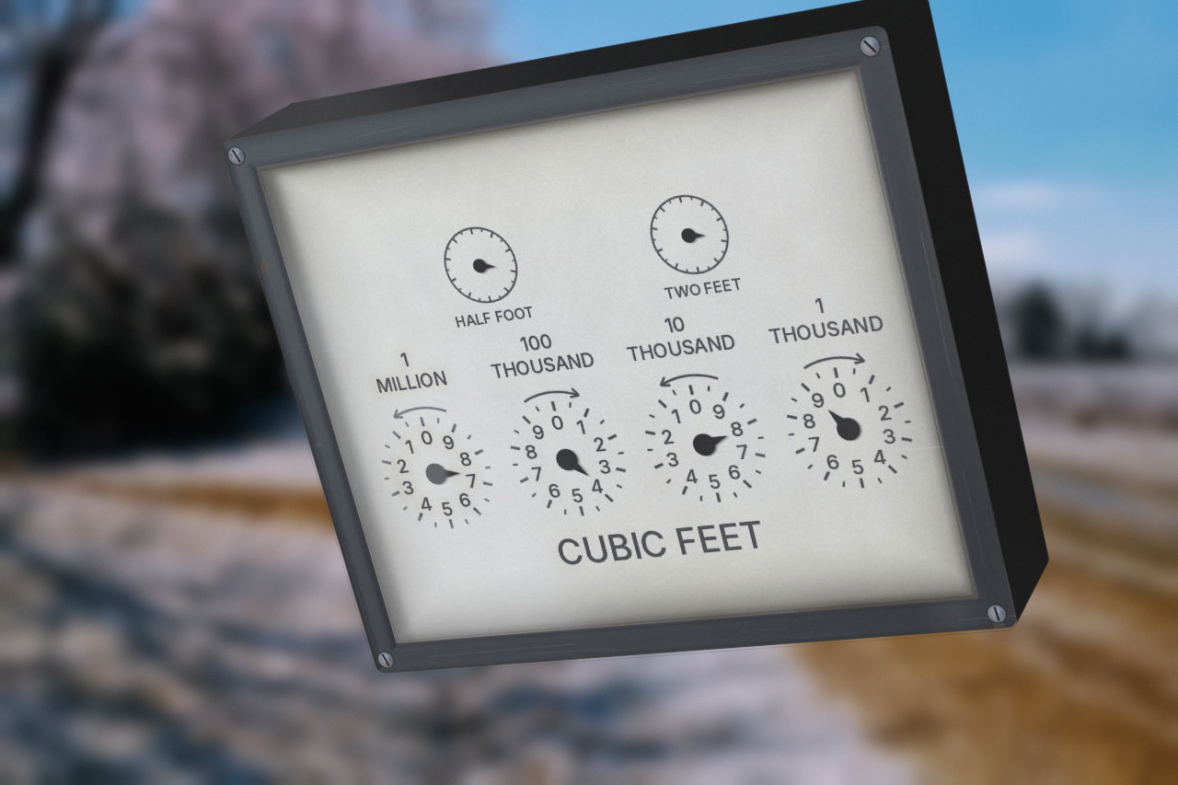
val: 737900
